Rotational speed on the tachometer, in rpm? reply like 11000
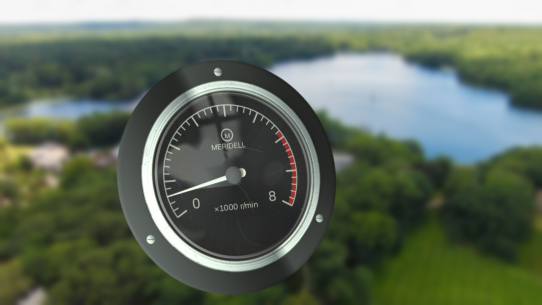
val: 600
